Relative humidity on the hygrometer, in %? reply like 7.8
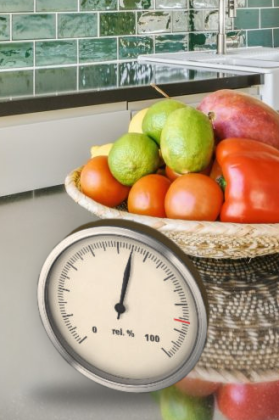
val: 55
